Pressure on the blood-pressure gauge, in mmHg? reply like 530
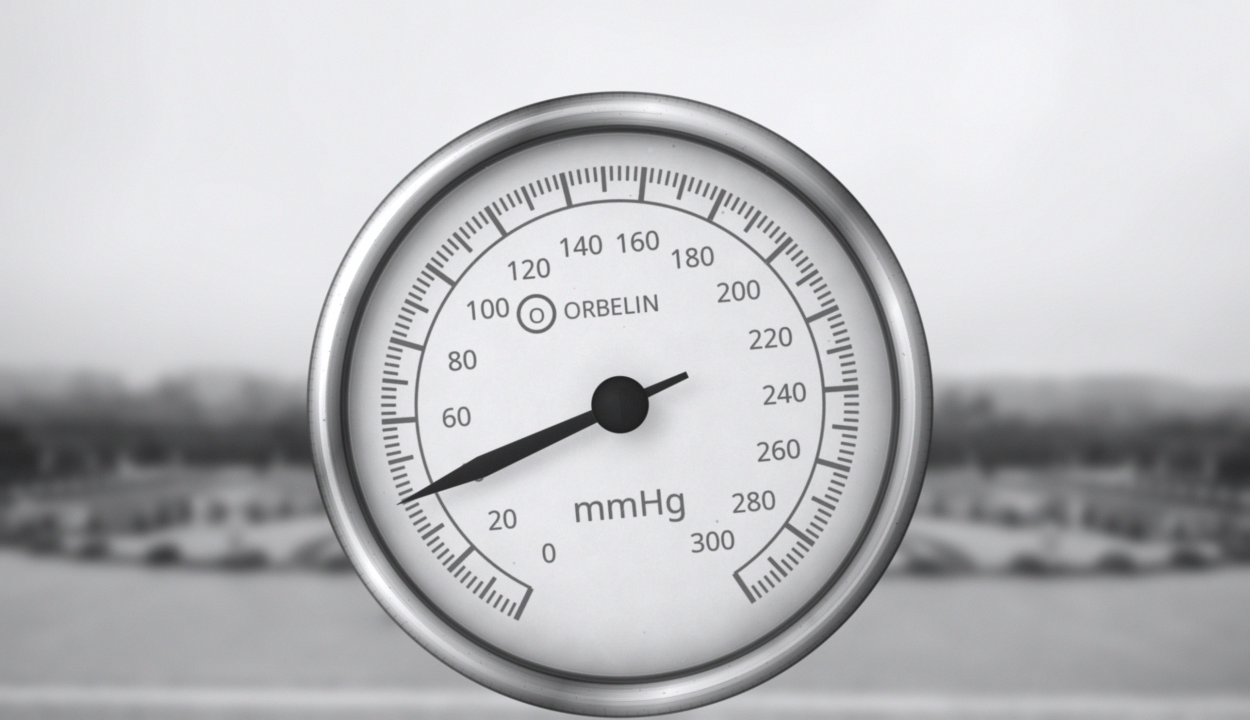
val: 40
